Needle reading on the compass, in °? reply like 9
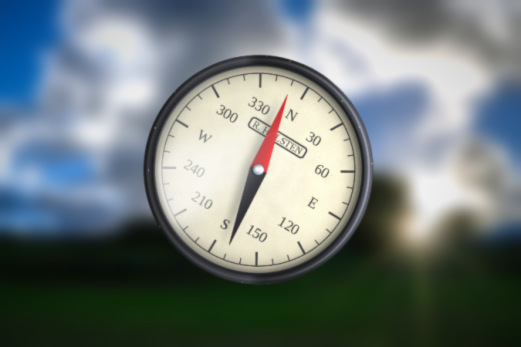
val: 350
